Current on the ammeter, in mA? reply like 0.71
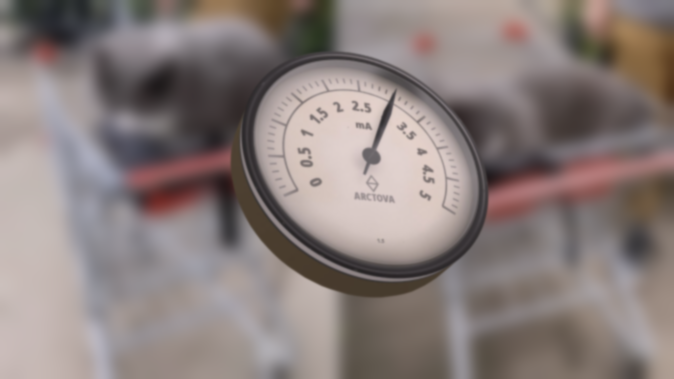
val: 3
